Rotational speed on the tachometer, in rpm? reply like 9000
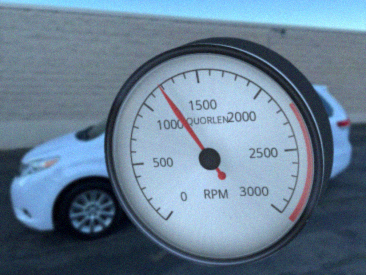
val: 1200
